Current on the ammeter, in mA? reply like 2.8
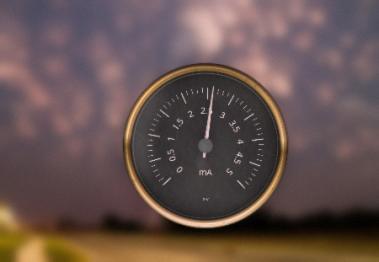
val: 2.6
